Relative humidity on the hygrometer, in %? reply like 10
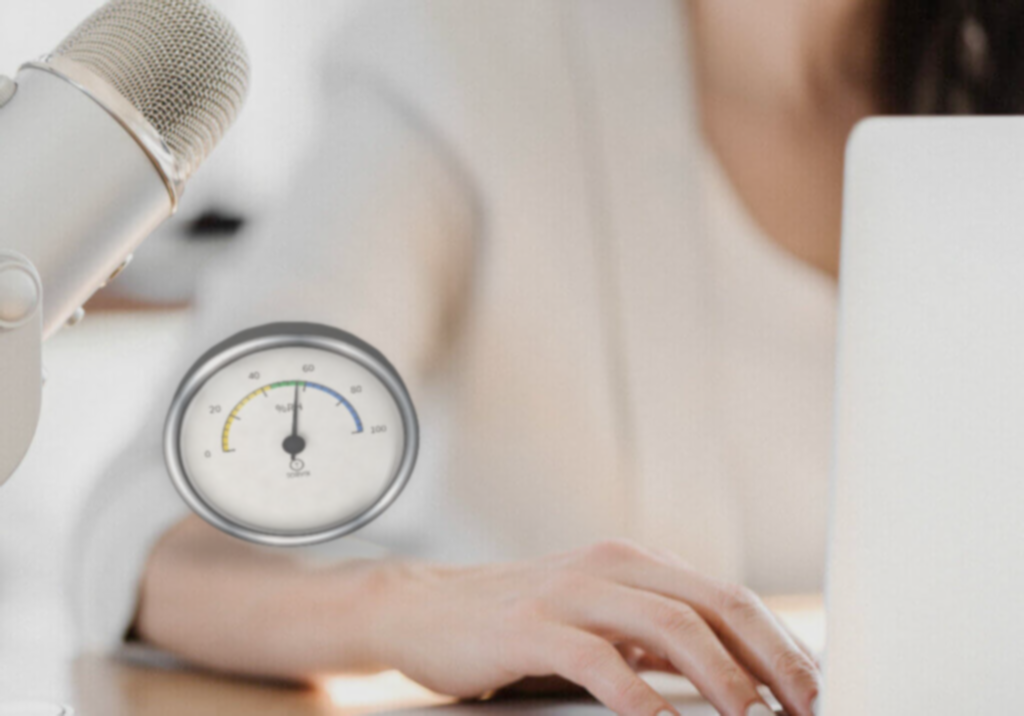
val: 56
